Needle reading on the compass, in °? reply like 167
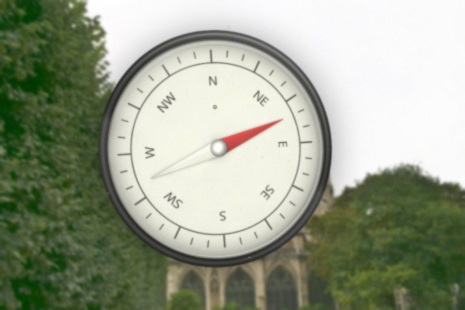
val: 70
